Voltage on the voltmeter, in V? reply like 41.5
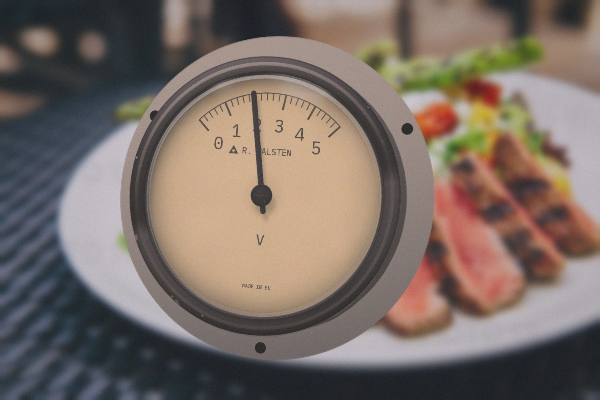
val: 2
